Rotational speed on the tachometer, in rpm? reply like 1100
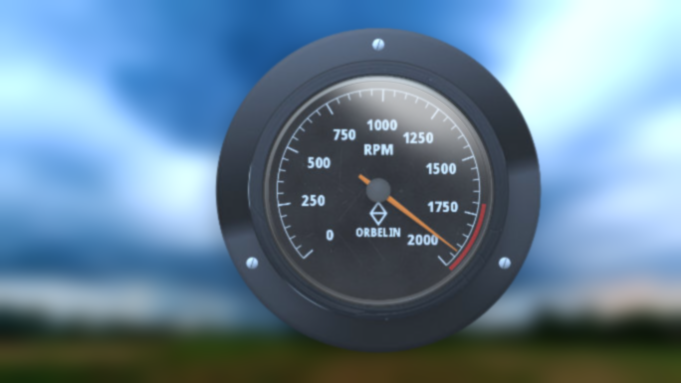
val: 1925
